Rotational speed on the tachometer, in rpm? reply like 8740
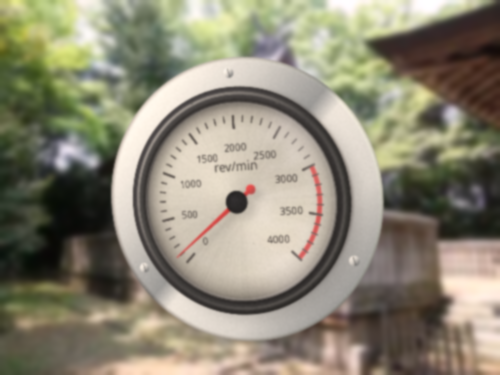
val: 100
